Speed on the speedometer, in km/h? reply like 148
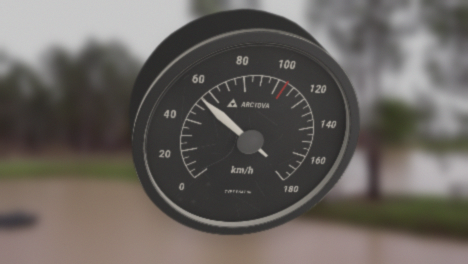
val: 55
